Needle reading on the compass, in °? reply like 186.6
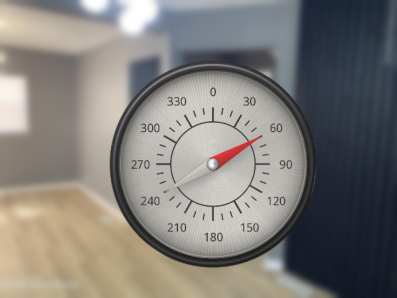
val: 60
